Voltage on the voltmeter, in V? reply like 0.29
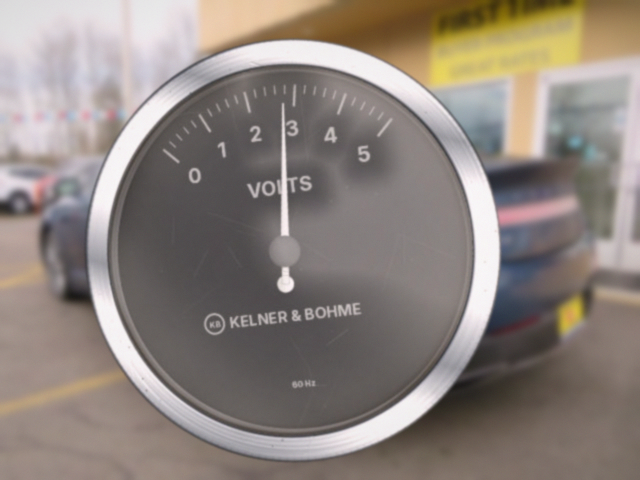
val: 2.8
